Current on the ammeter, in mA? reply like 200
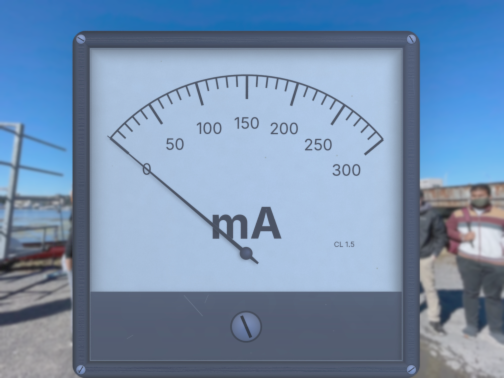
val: 0
